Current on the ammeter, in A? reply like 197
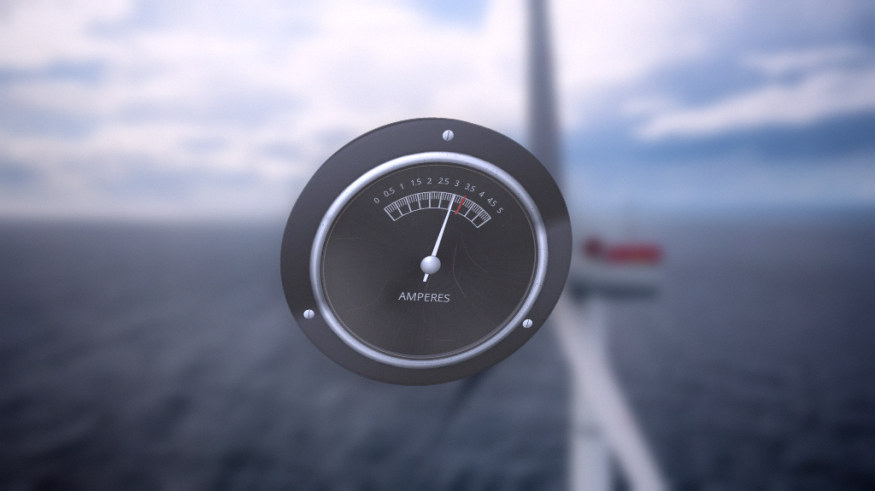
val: 3
